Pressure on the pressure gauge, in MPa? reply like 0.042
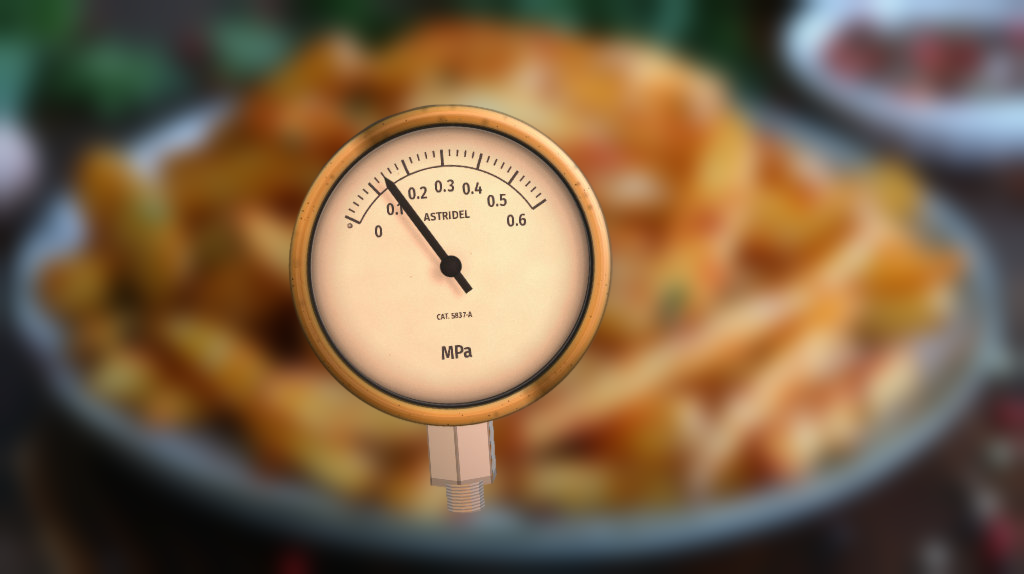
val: 0.14
